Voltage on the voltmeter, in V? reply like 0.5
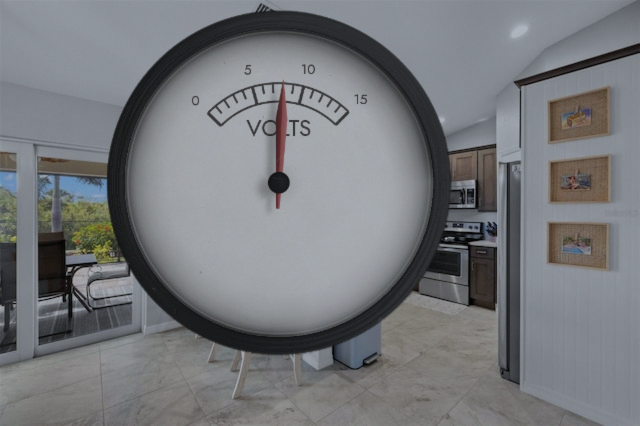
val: 8
